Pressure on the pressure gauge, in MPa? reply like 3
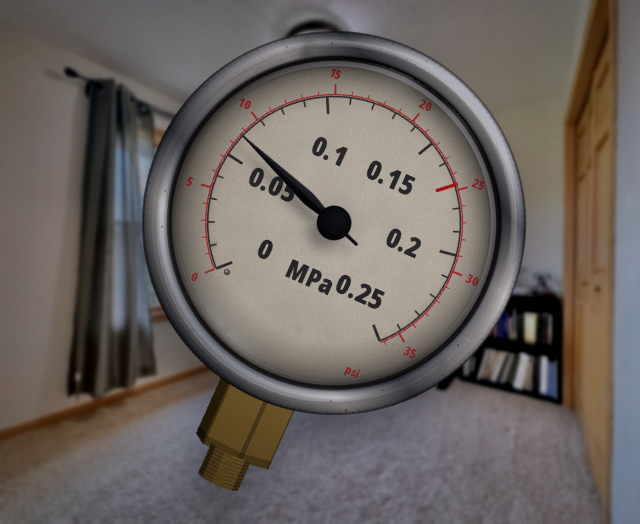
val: 0.06
